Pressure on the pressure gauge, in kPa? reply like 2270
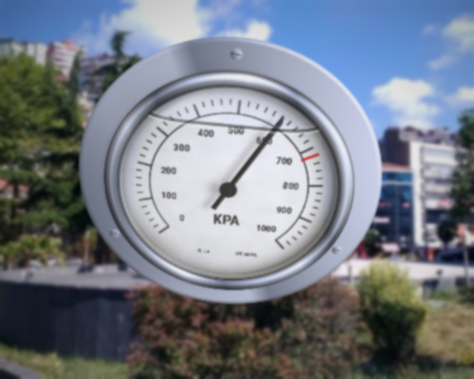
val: 600
